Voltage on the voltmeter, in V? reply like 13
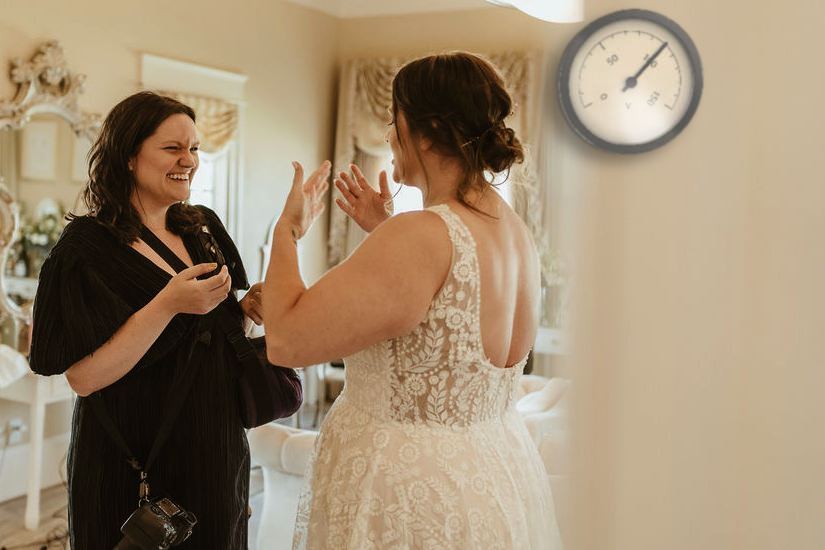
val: 100
